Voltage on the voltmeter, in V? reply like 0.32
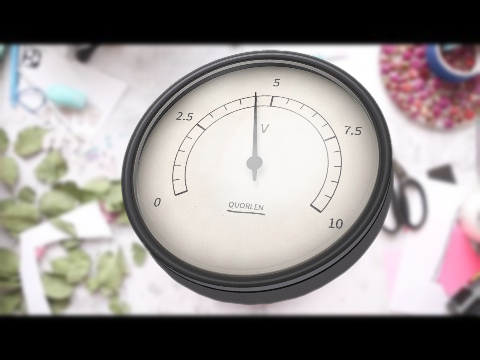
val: 4.5
